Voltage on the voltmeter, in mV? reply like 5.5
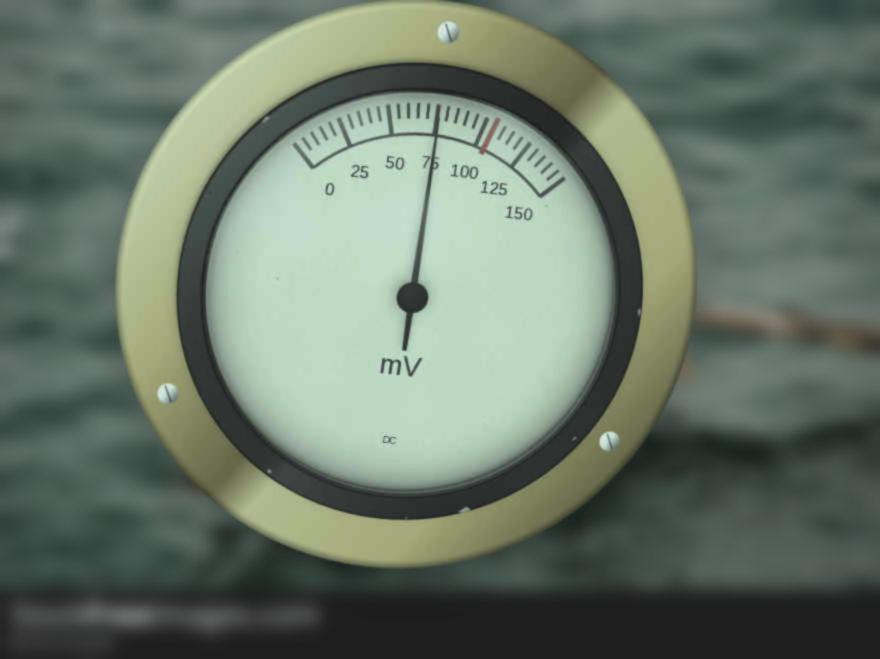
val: 75
